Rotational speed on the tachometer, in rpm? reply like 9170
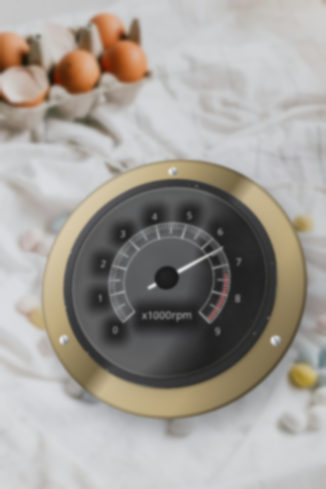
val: 6500
